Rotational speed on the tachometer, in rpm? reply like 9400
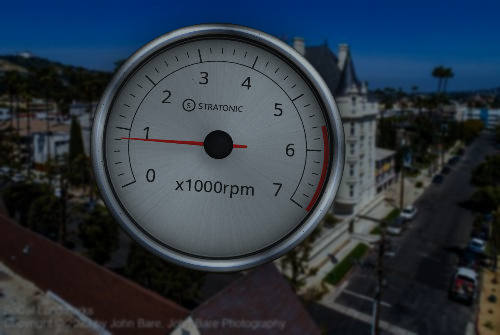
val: 800
